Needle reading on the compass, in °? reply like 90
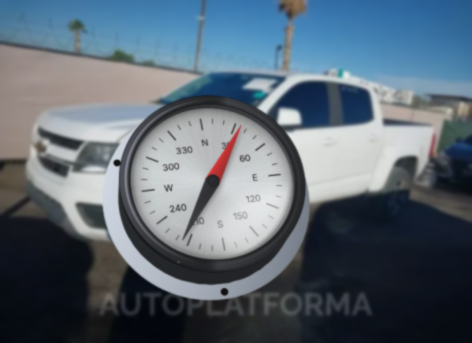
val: 35
